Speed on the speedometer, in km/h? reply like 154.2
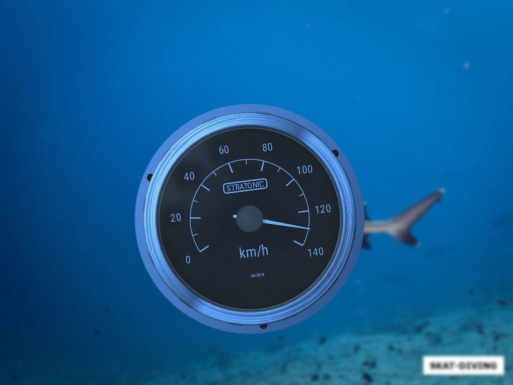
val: 130
